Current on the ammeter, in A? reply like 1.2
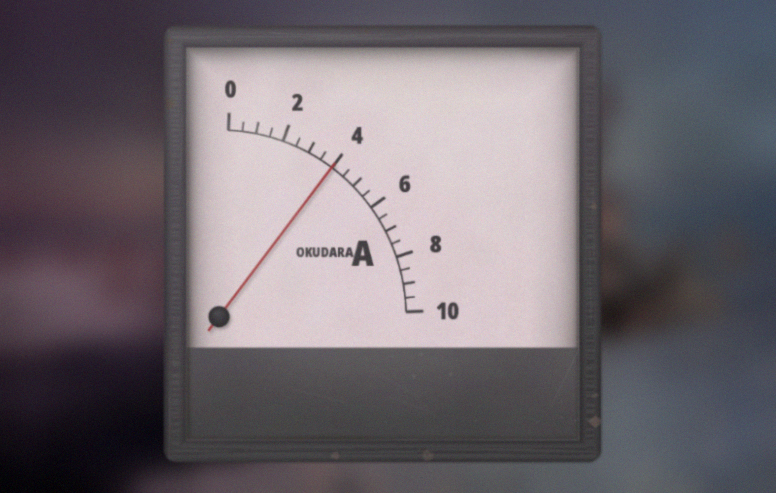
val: 4
